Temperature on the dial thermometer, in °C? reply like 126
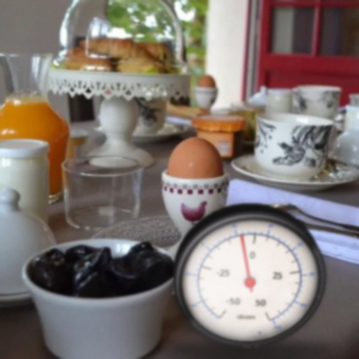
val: -5
